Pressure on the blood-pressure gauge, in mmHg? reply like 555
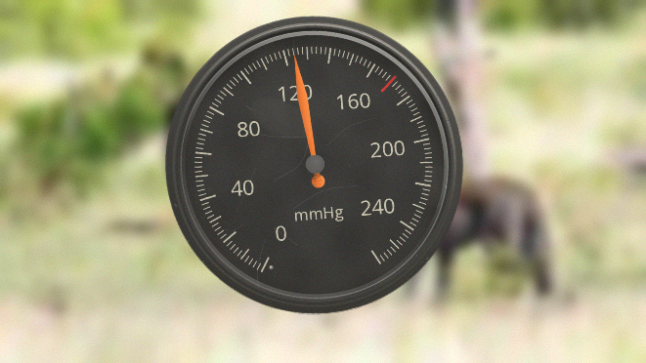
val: 124
